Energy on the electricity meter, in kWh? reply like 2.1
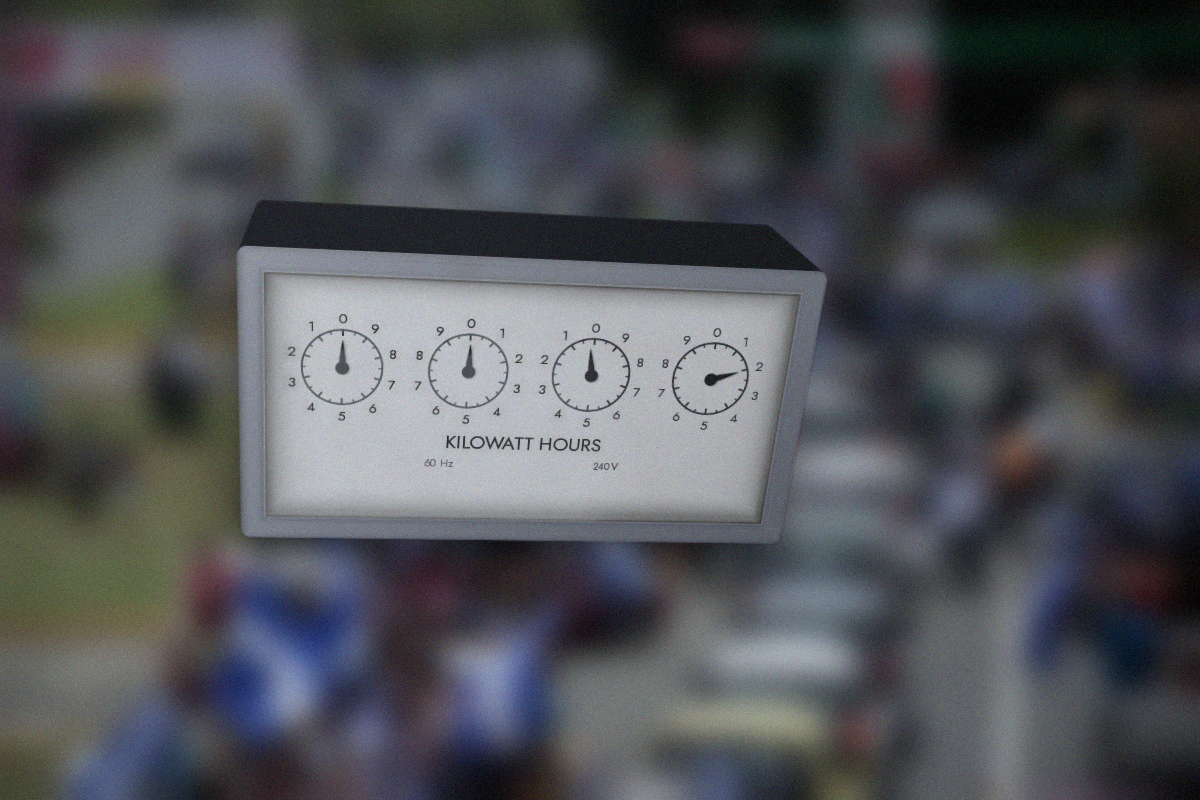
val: 2
